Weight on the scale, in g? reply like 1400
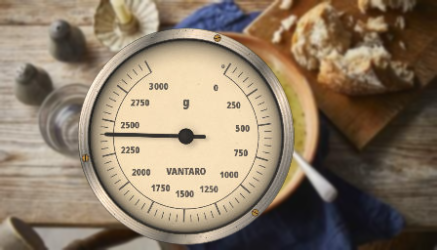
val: 2400
